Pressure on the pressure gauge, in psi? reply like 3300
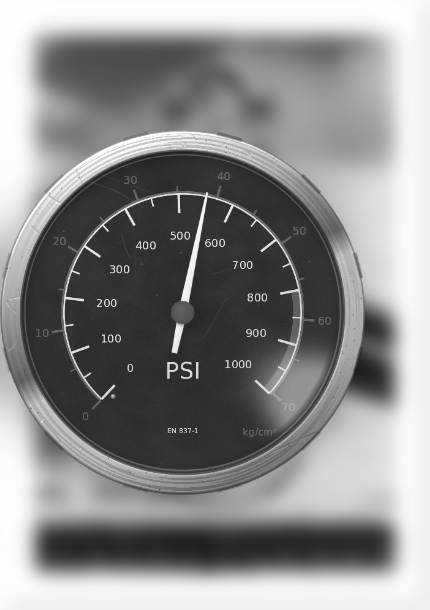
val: 550
